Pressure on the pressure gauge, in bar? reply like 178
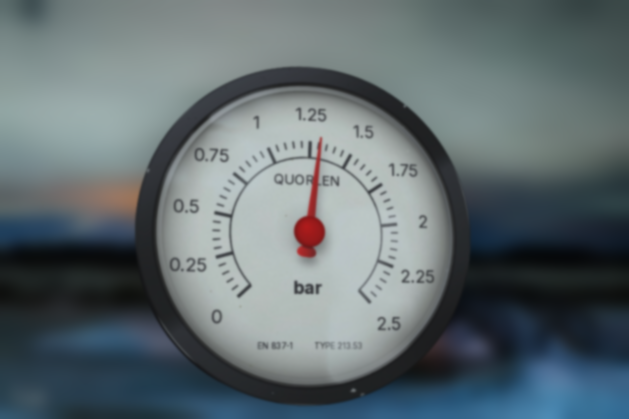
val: 1.3
